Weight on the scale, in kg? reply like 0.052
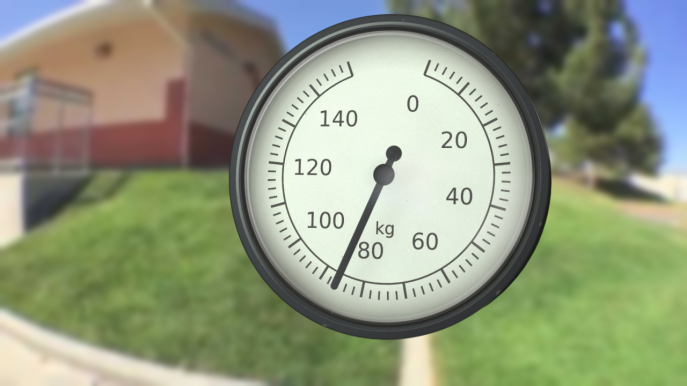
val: 86
